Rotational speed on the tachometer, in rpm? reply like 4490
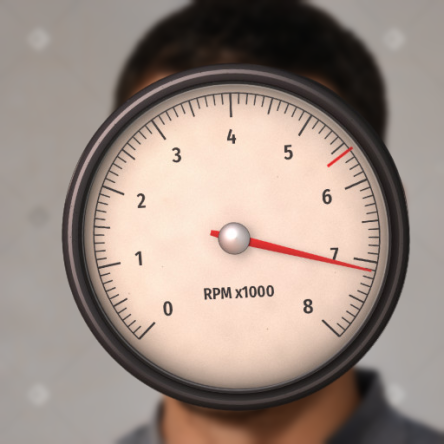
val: 7100
